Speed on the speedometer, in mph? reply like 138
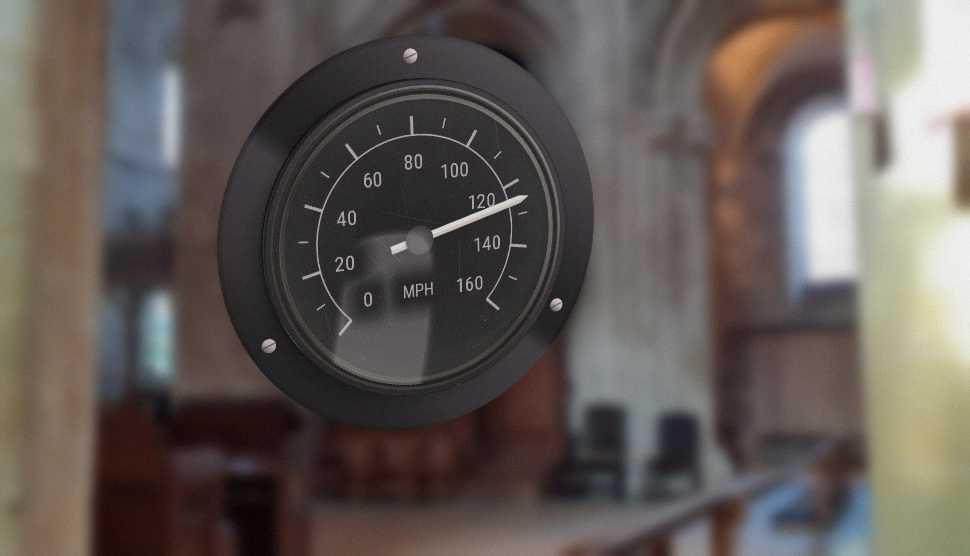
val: 125
